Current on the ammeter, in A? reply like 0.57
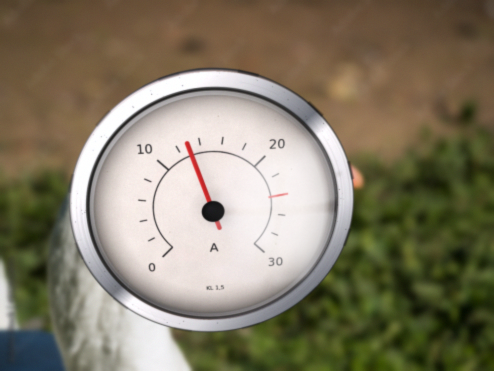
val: 13
